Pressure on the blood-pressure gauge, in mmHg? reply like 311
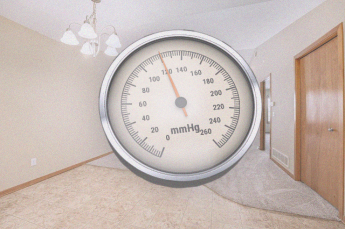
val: 120
